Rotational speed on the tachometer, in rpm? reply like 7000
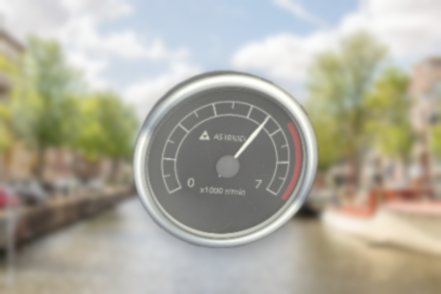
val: 4500
